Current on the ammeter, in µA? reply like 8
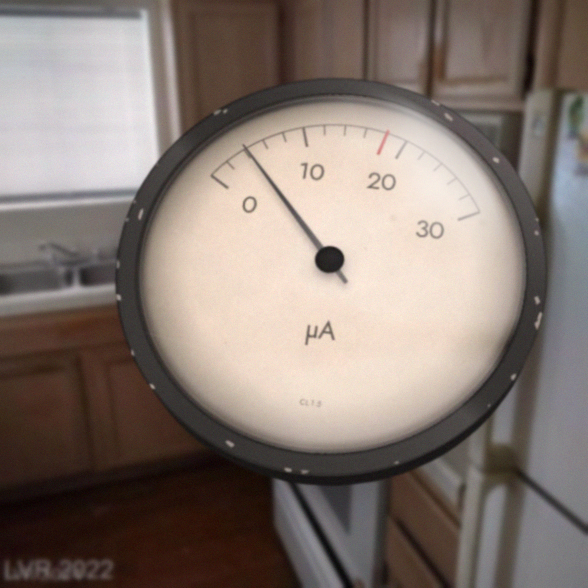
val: 4
